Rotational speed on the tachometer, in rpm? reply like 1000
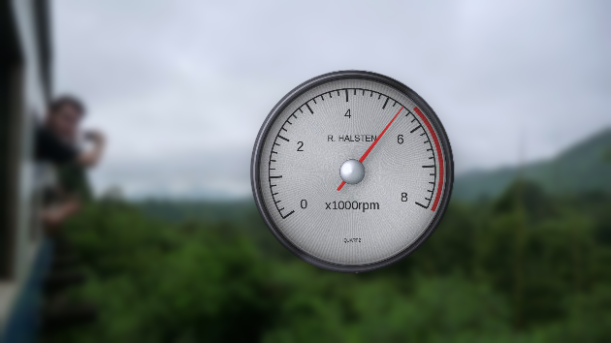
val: 5400
